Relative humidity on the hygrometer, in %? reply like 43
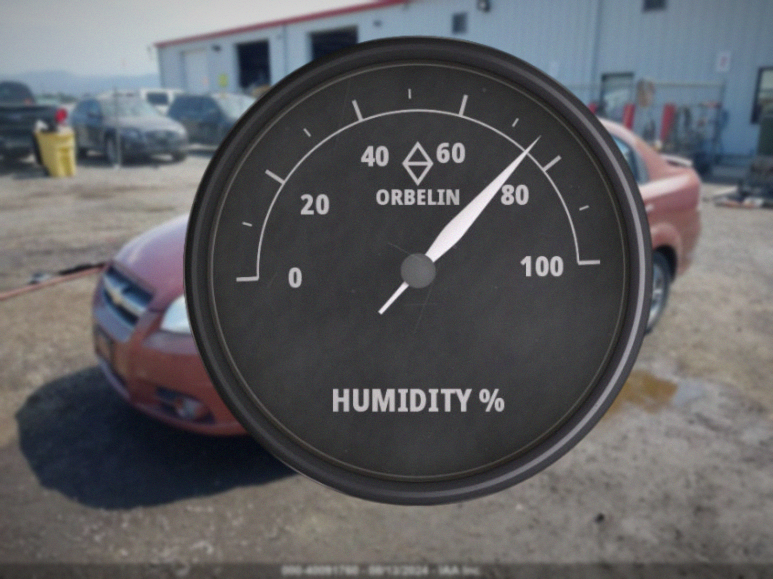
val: 75
